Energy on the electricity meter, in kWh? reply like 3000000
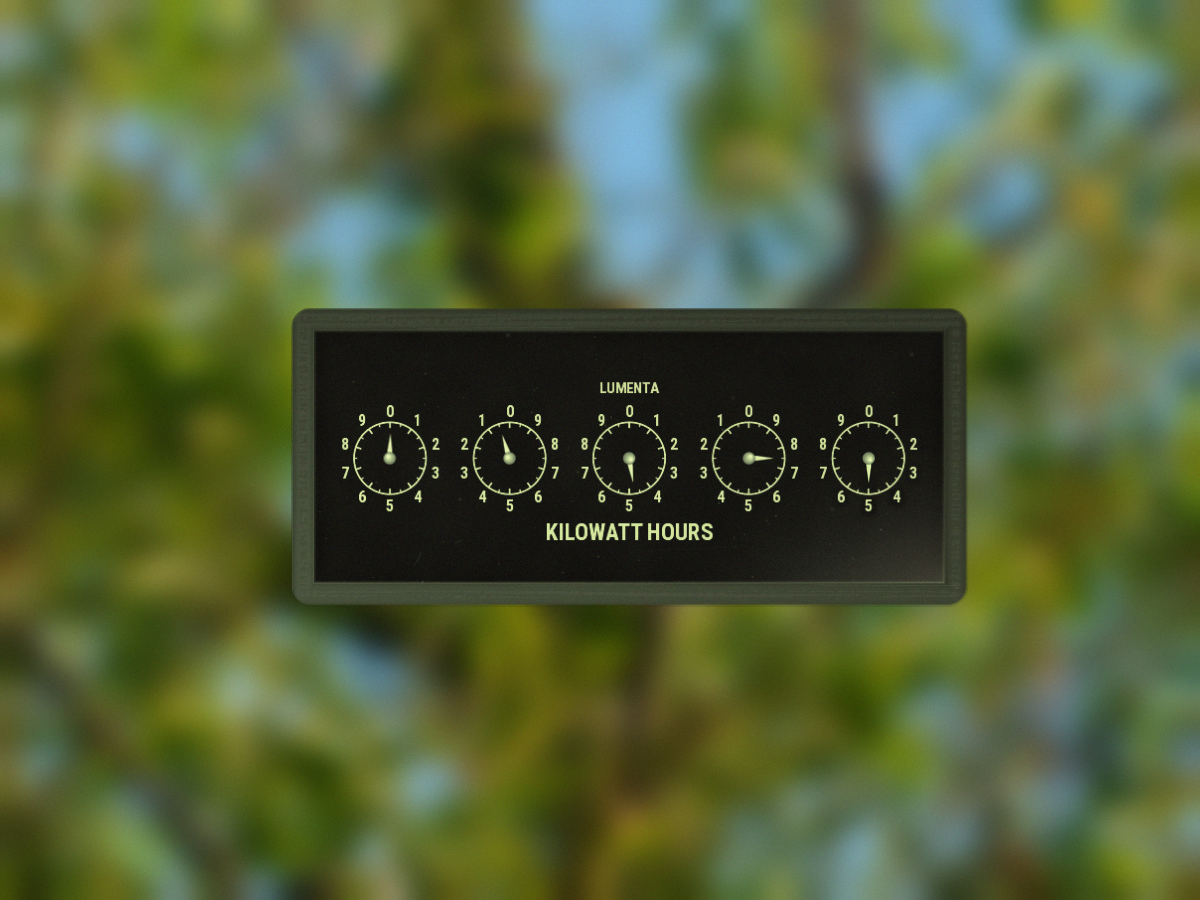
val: 475
